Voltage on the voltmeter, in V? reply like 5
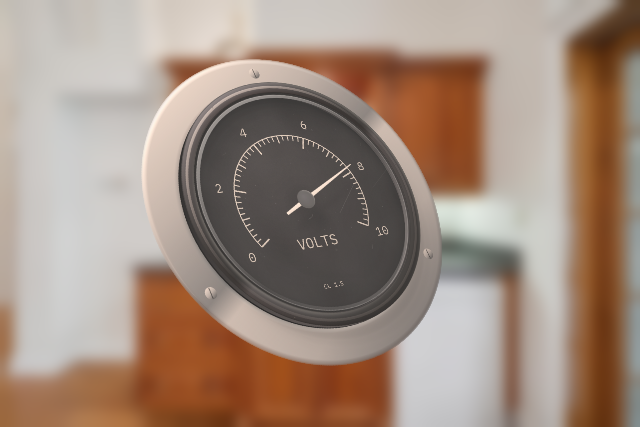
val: 7.8
